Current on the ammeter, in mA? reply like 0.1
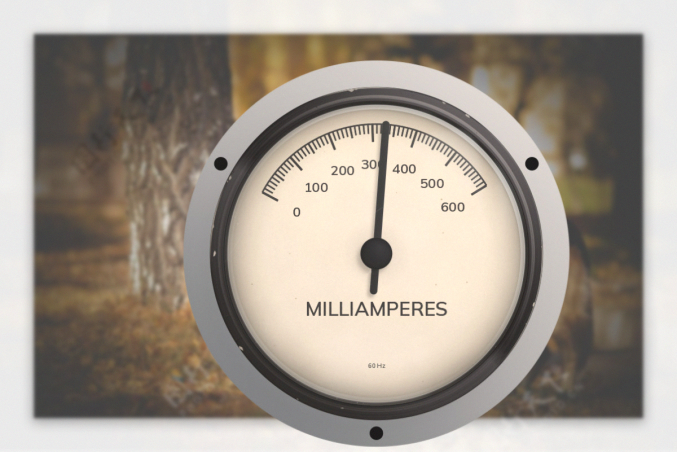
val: 330
